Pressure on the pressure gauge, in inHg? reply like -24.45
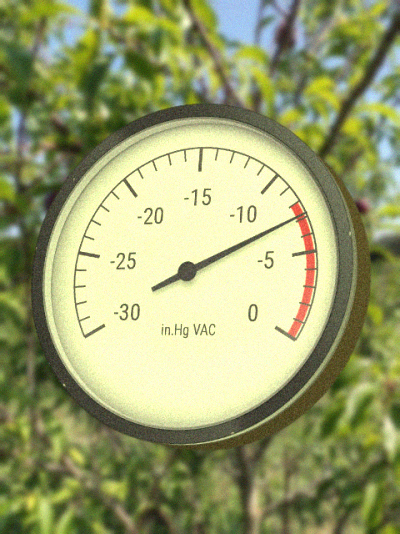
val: -7
